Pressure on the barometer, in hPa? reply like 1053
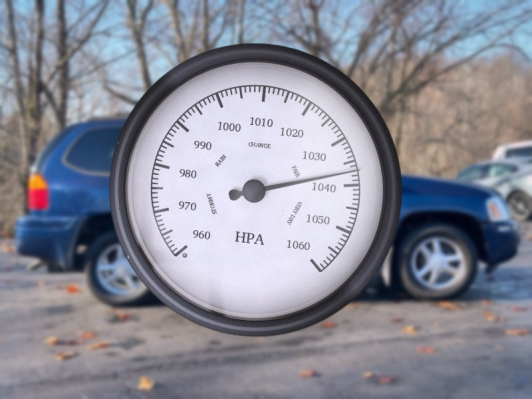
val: 1037
